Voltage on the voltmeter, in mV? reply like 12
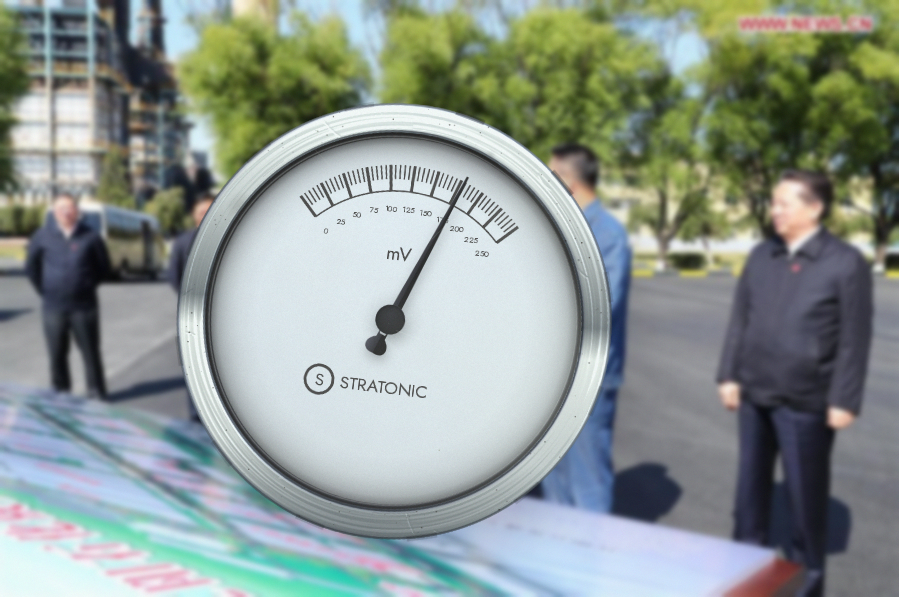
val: 180
